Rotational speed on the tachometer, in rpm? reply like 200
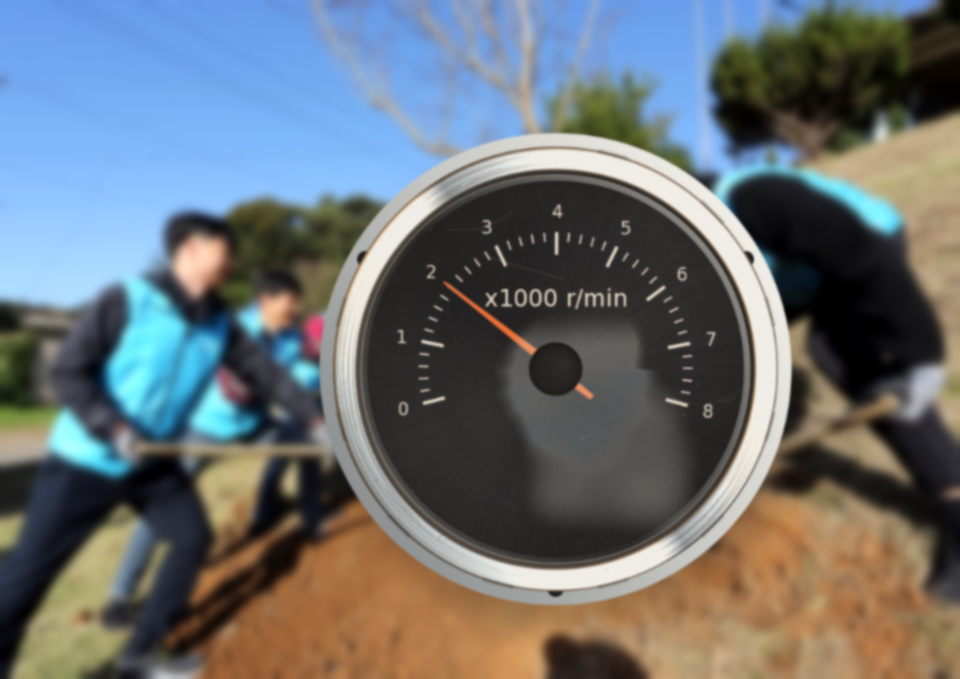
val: 2000
